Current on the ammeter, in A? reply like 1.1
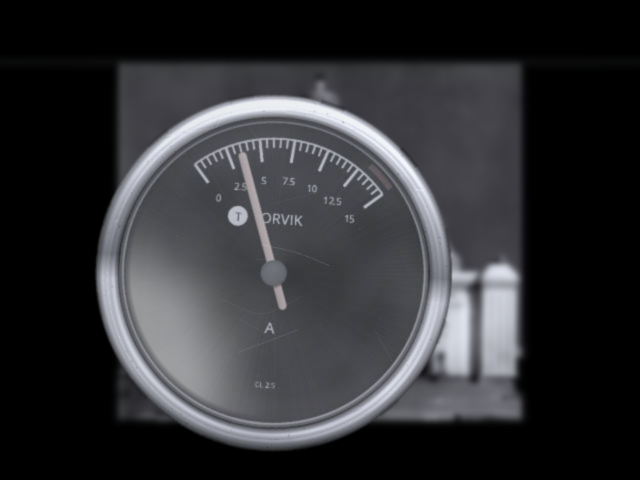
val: 3.5
